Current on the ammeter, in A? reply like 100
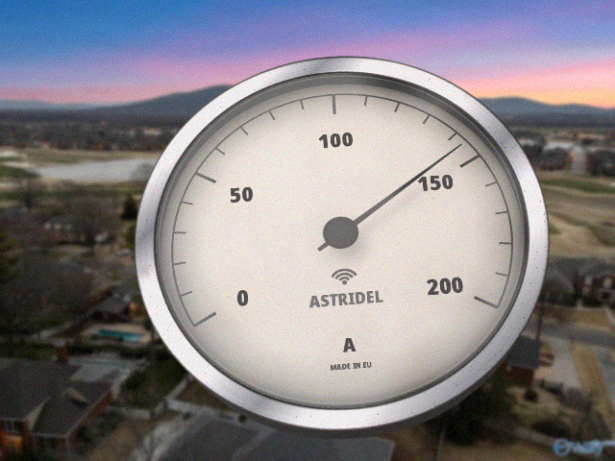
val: 145
